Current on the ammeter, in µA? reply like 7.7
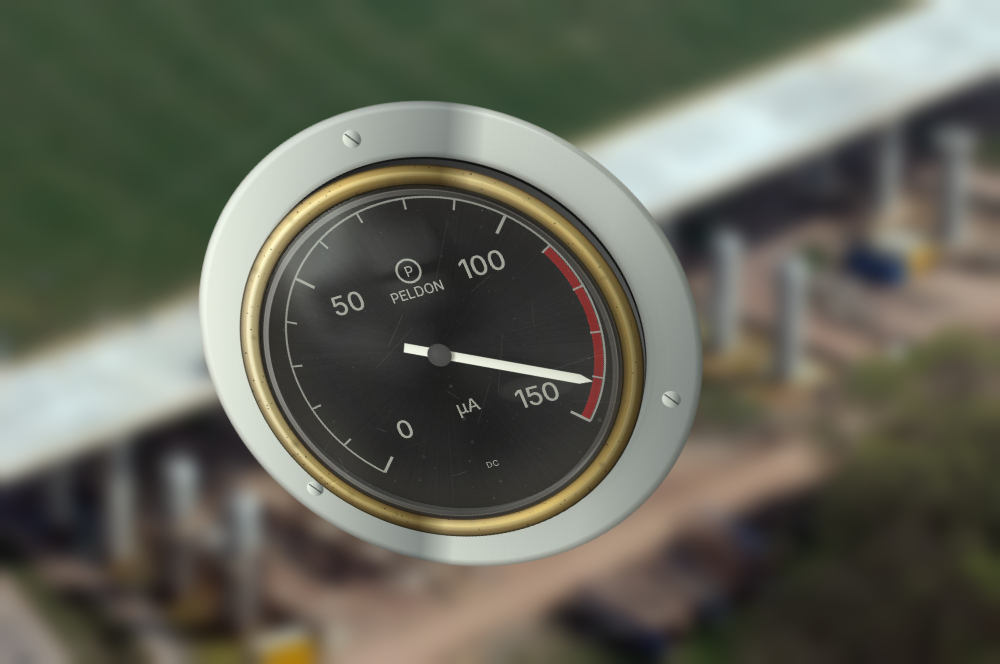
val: 140
